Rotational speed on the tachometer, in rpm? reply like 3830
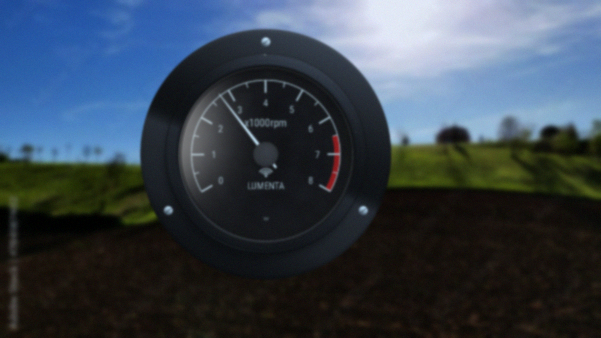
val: 2750
